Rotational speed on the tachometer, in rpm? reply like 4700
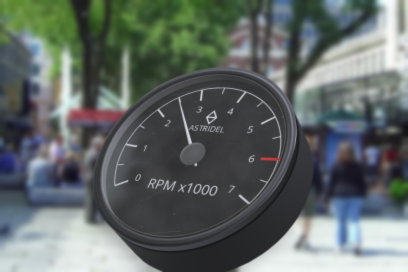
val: 2500
